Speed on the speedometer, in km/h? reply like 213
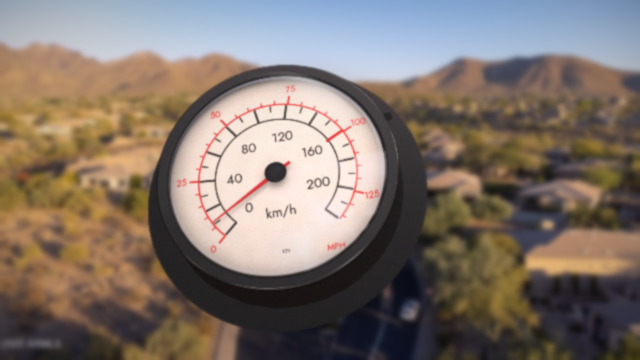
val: 10
